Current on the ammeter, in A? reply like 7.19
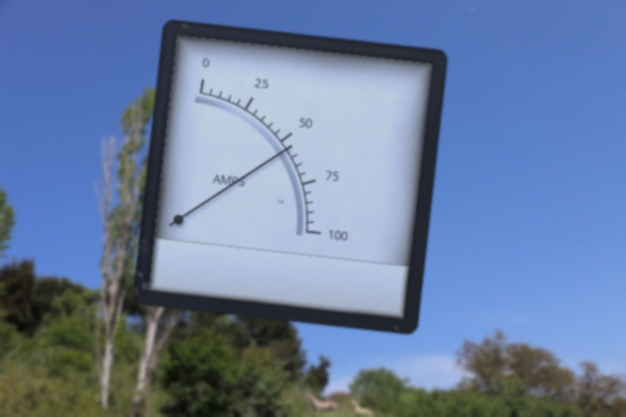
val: 55
